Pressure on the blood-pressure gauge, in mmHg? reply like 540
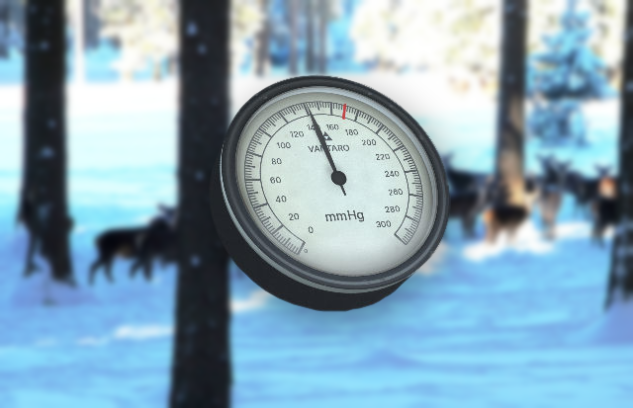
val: 140
